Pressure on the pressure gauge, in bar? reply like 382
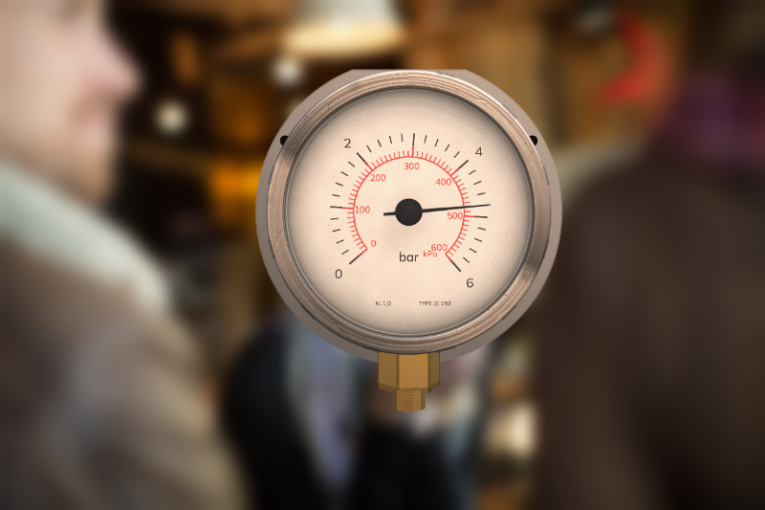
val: 4.8
